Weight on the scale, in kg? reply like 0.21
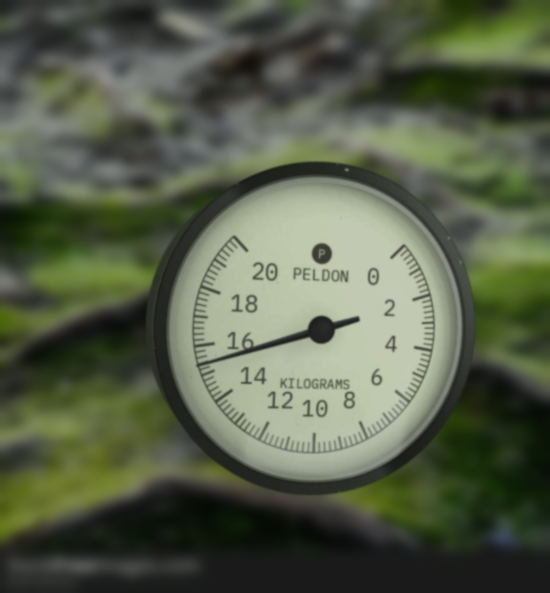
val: 15.4
